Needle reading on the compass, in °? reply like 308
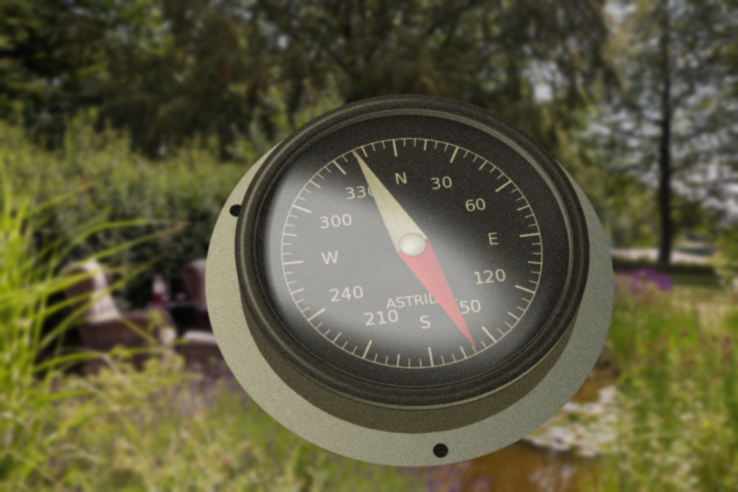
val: 160
